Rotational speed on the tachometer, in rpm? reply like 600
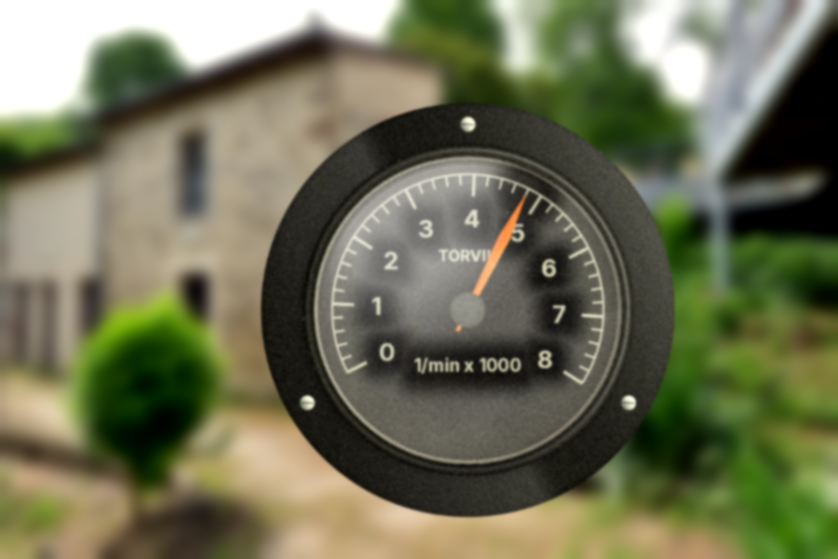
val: 4800
